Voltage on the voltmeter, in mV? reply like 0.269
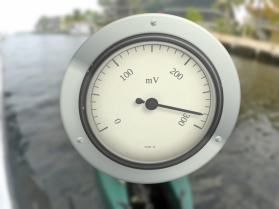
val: 280
